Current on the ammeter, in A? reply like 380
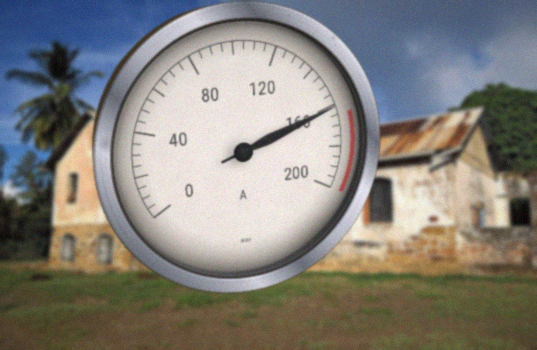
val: 160
